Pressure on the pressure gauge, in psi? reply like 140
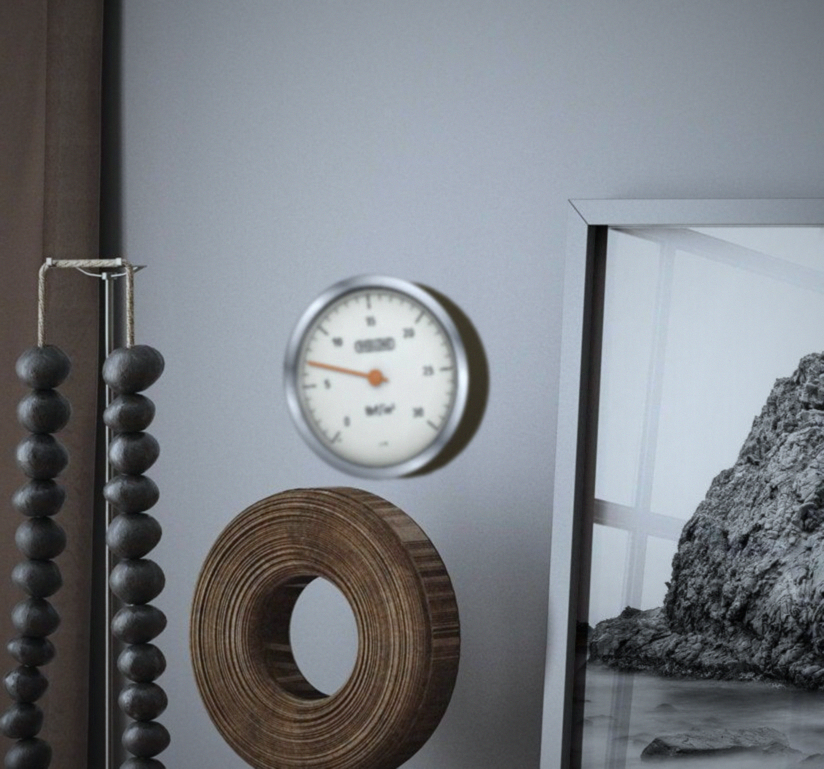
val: 7
